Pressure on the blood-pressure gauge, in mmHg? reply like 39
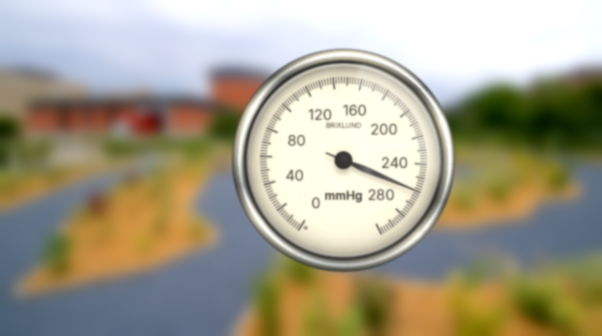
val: 260
